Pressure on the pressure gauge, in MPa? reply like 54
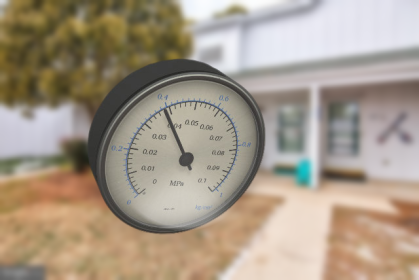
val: 0.038
